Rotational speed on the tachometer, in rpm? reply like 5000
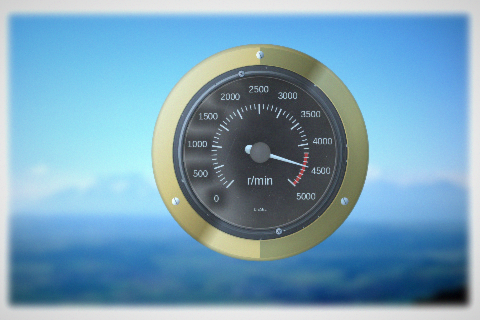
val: 4500
